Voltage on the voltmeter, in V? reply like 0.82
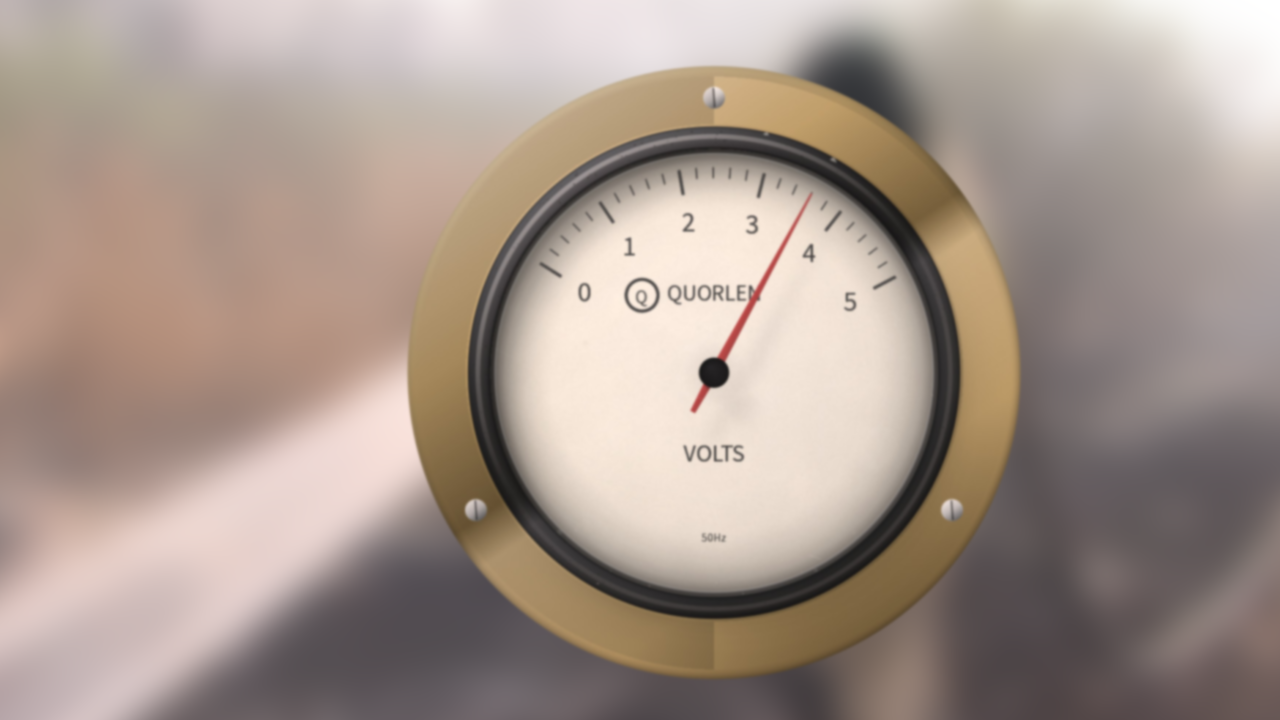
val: 3.6
